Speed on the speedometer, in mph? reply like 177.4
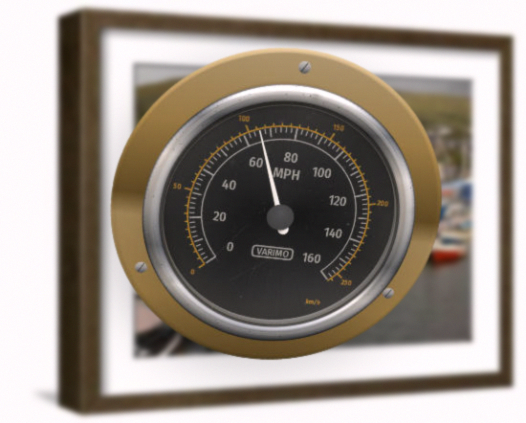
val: 66
